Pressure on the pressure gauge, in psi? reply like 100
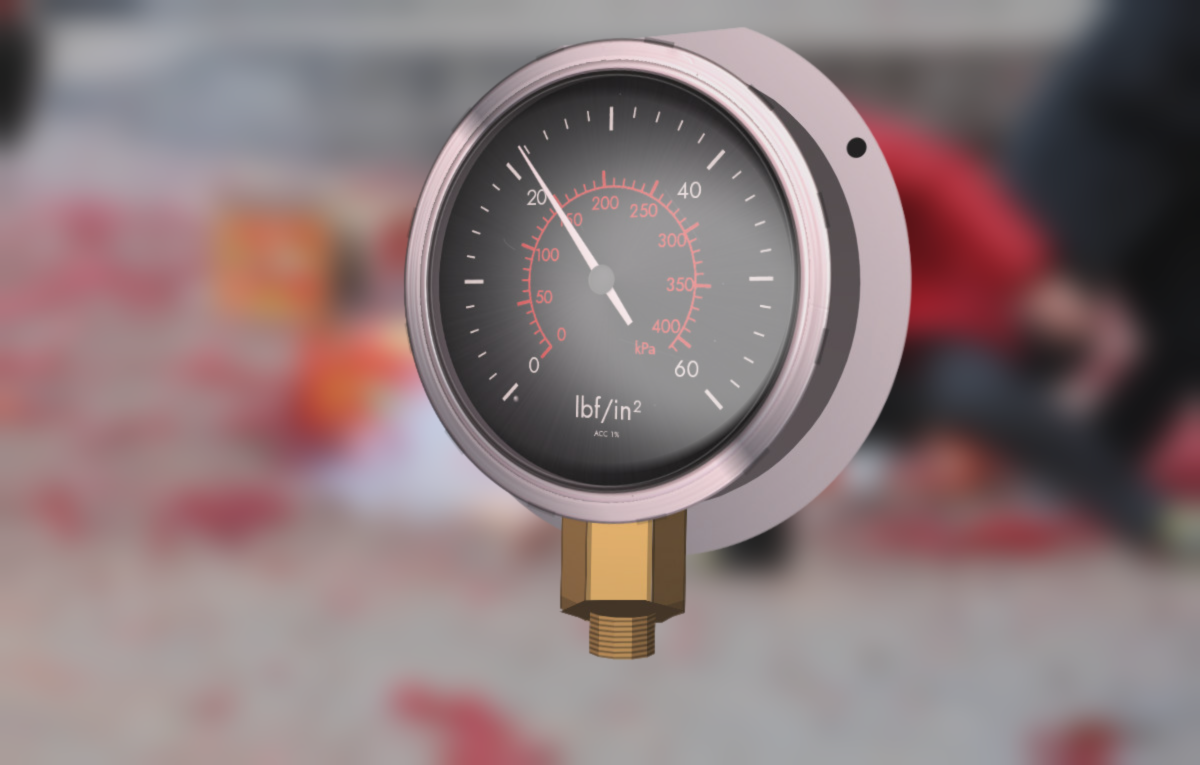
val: 22
